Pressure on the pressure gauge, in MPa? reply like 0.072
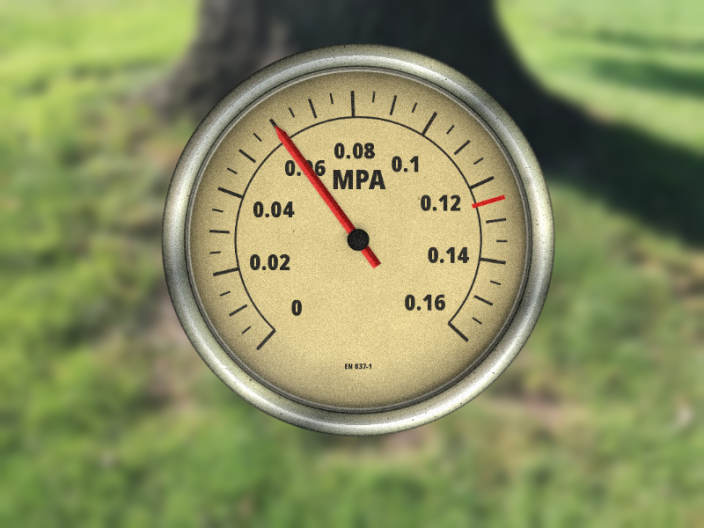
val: 0.06
